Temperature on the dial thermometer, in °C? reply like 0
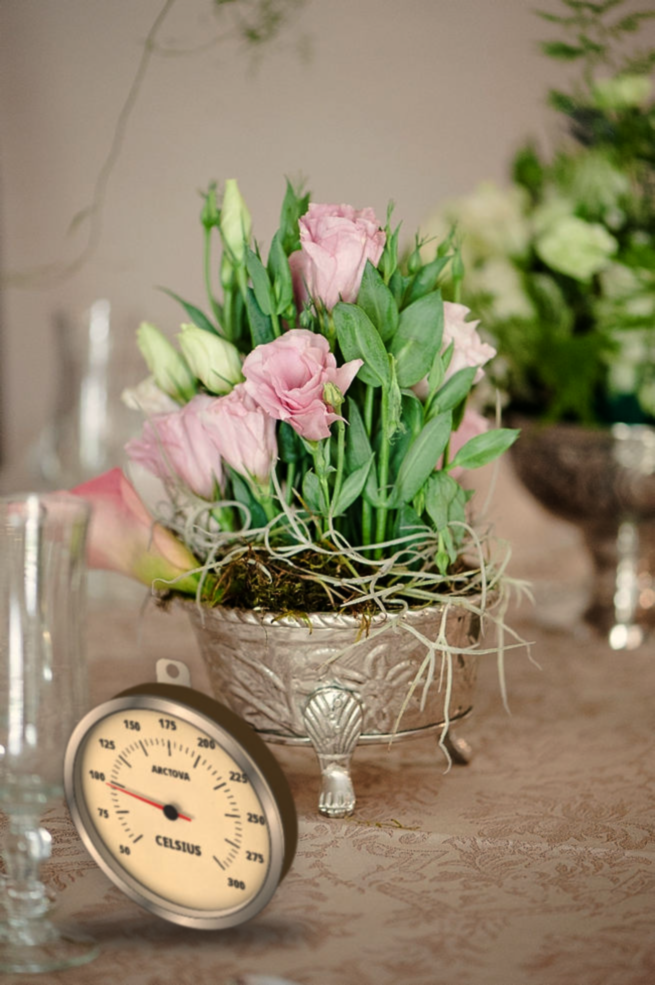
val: 100
